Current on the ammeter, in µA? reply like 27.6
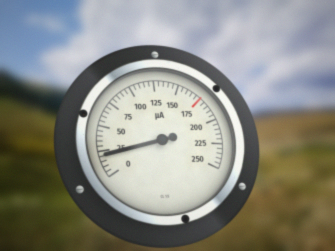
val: 20
